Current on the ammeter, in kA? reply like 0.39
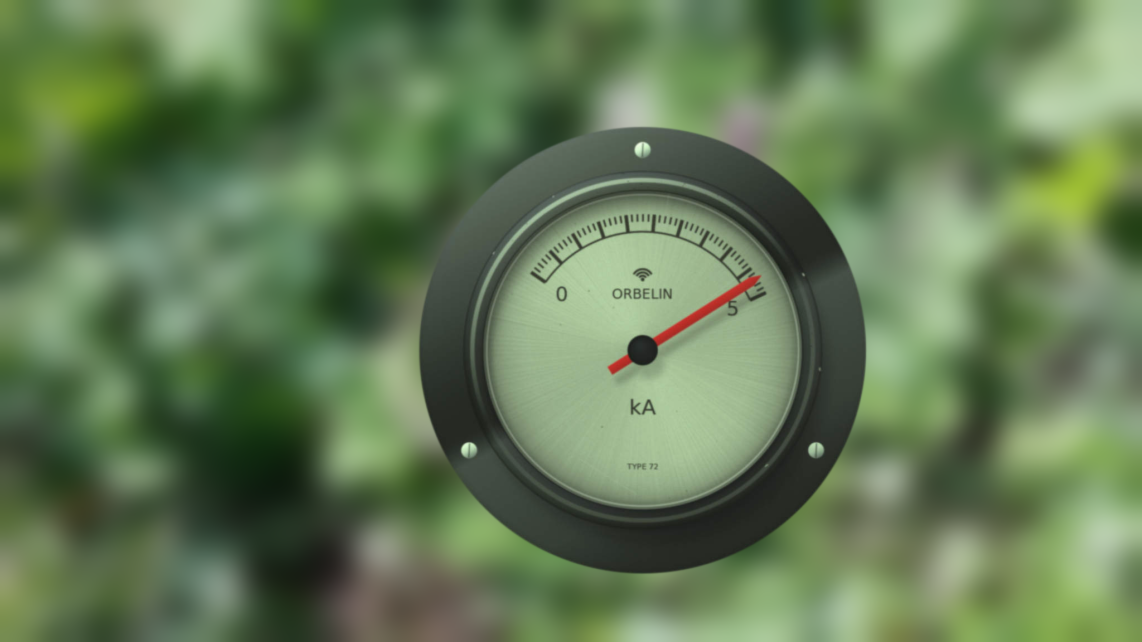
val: 4.7
